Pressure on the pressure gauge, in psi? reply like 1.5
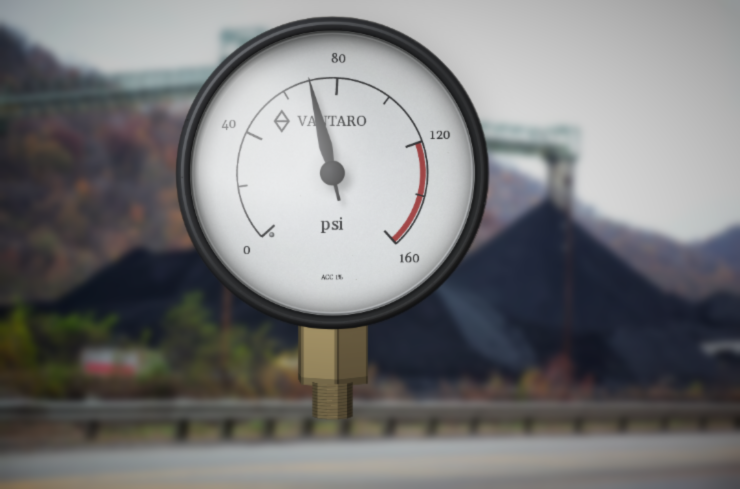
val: 70
